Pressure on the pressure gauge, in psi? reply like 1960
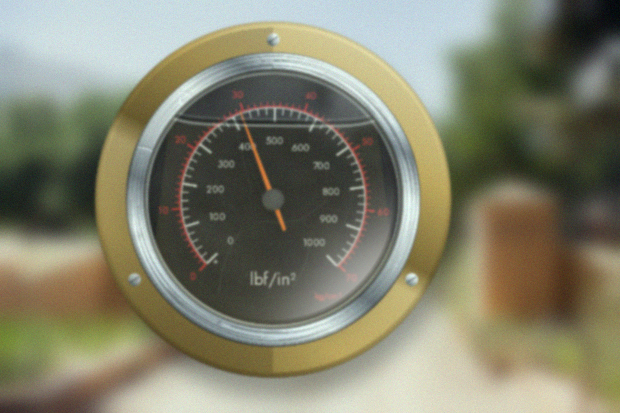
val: 420
